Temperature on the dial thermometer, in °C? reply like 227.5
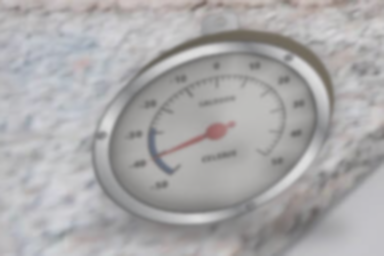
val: -40
